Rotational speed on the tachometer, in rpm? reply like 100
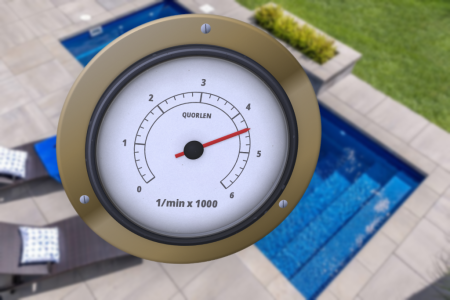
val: 4400
